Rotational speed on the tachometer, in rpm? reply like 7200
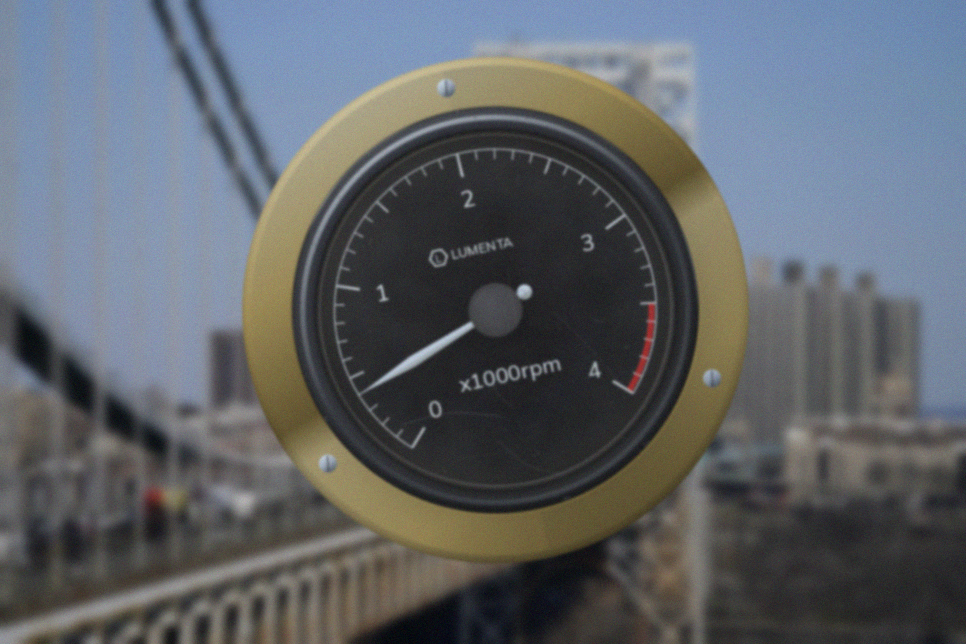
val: 400
